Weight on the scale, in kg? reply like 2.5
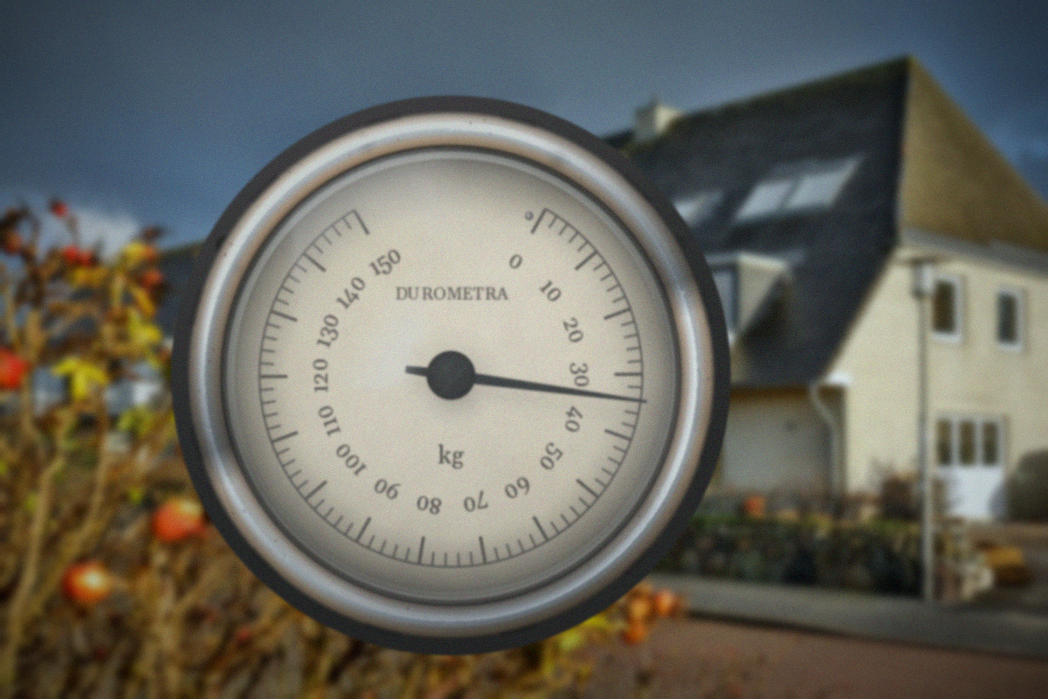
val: 34
